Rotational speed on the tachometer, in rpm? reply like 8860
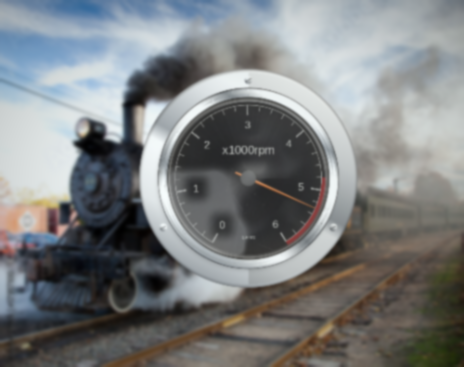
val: 5300
